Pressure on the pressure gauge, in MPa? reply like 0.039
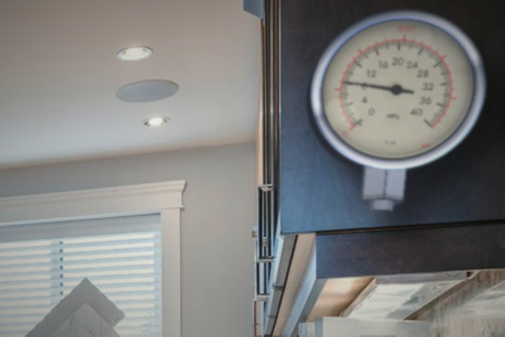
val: 8
